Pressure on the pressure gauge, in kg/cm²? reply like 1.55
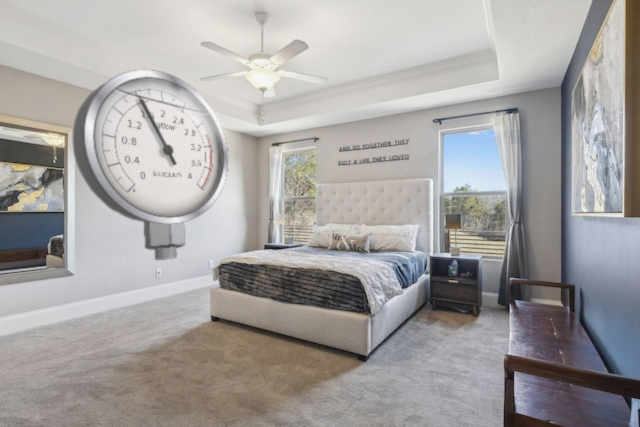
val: 1.6
